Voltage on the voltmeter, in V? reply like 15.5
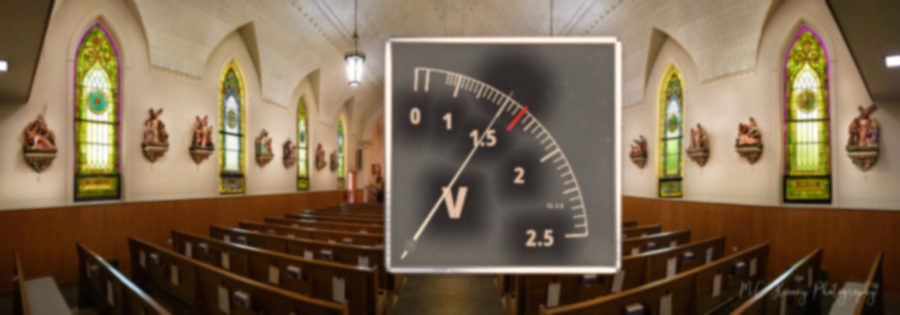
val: 1.5
